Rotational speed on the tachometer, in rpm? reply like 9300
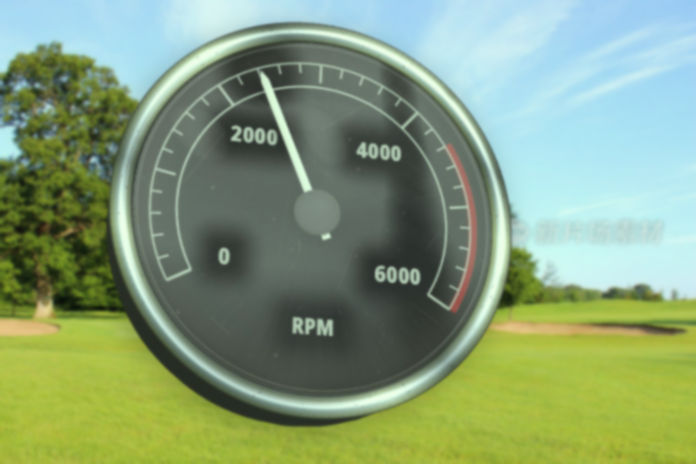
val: 2400
